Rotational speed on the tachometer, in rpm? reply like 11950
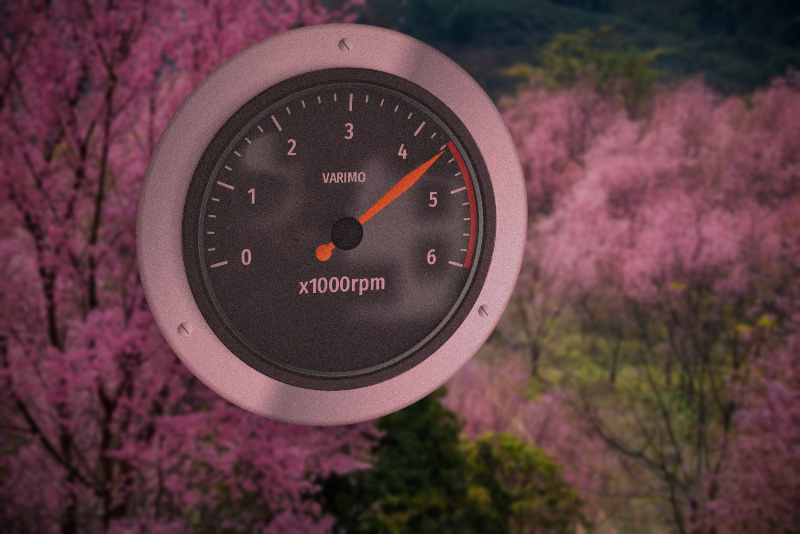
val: 4400
